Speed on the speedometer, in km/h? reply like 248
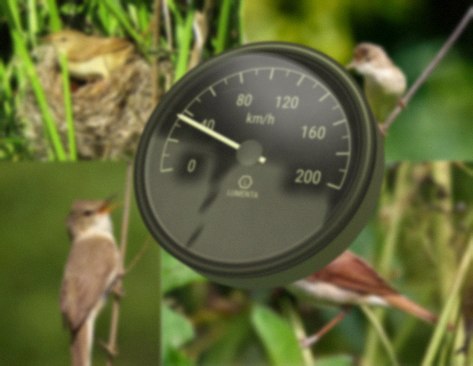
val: 35
